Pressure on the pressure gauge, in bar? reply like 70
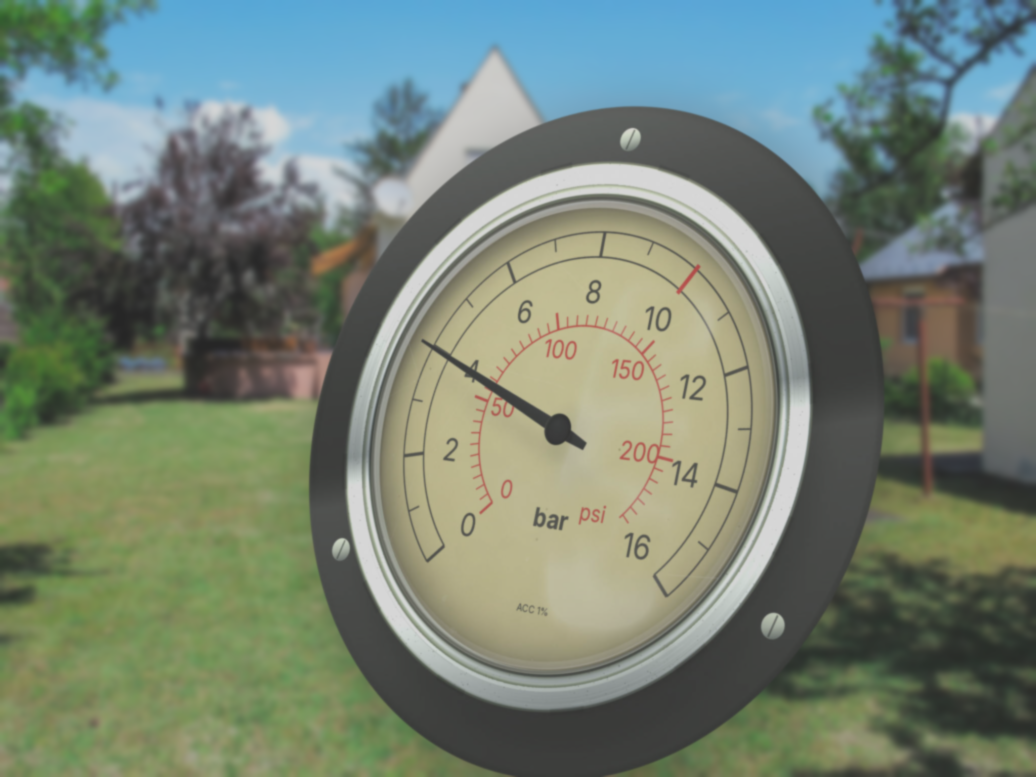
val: 4
